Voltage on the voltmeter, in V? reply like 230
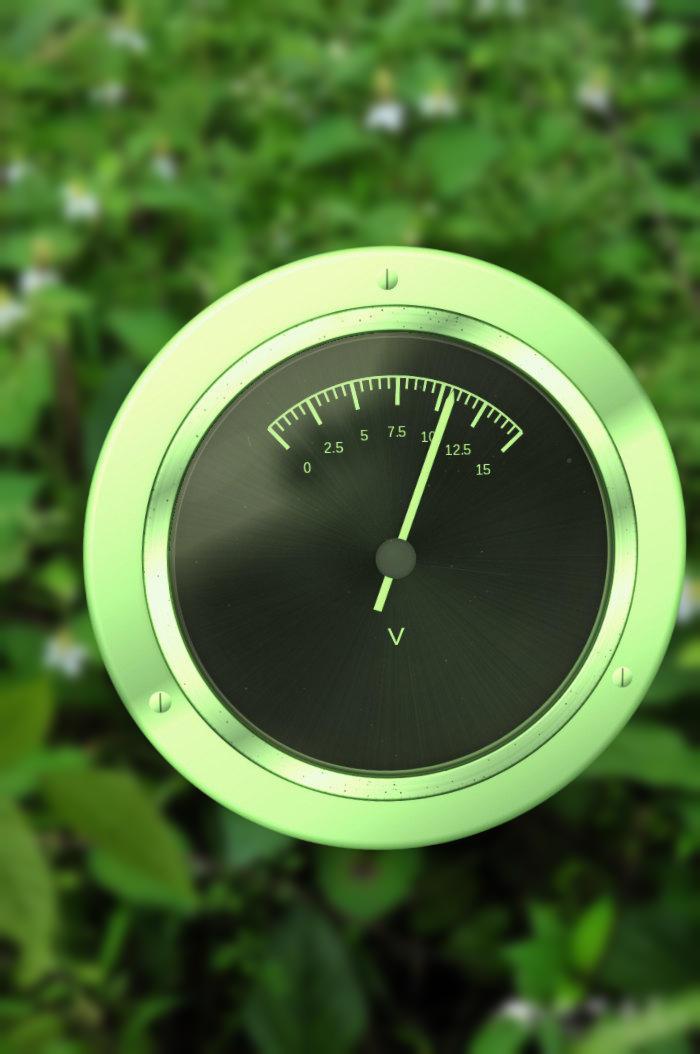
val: 10.5
